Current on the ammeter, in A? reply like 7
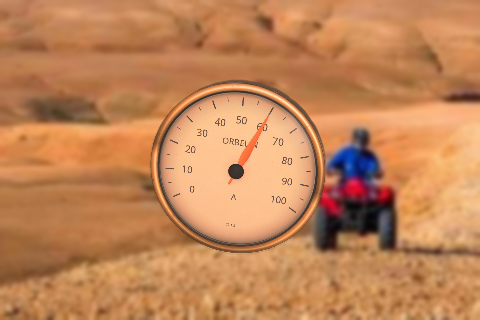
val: 60
